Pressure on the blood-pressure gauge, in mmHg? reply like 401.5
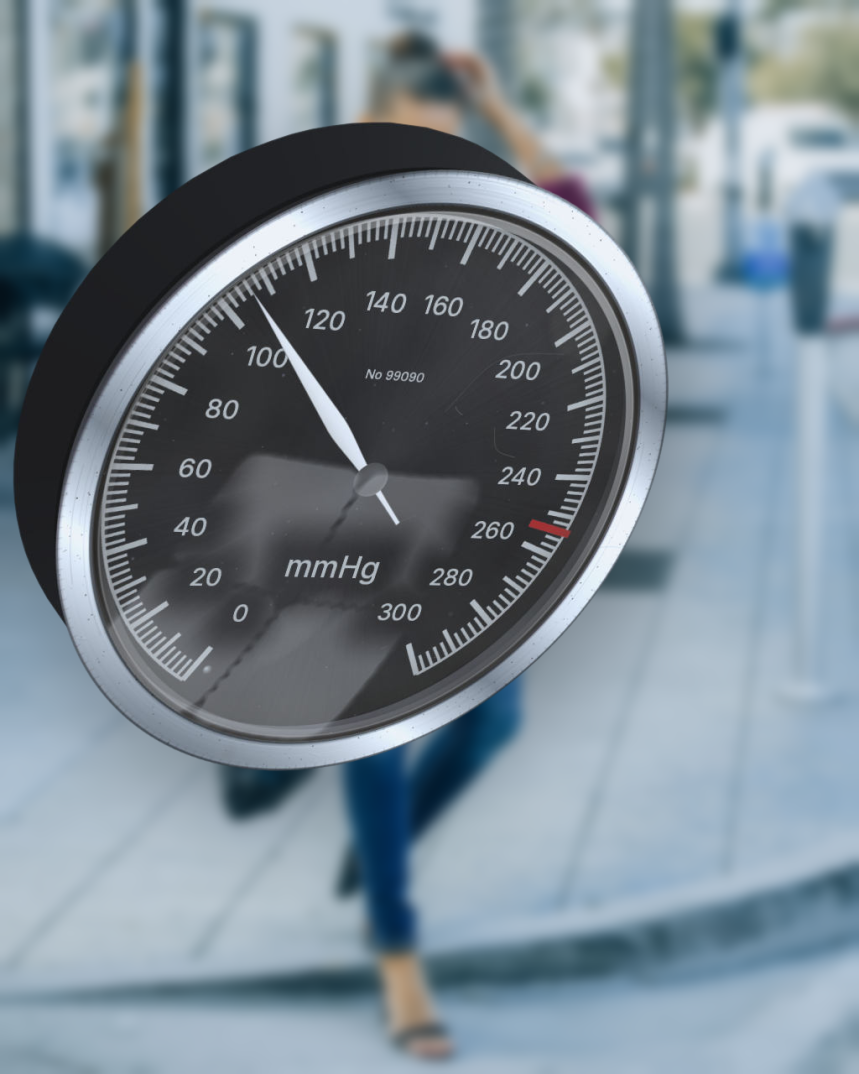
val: 106
